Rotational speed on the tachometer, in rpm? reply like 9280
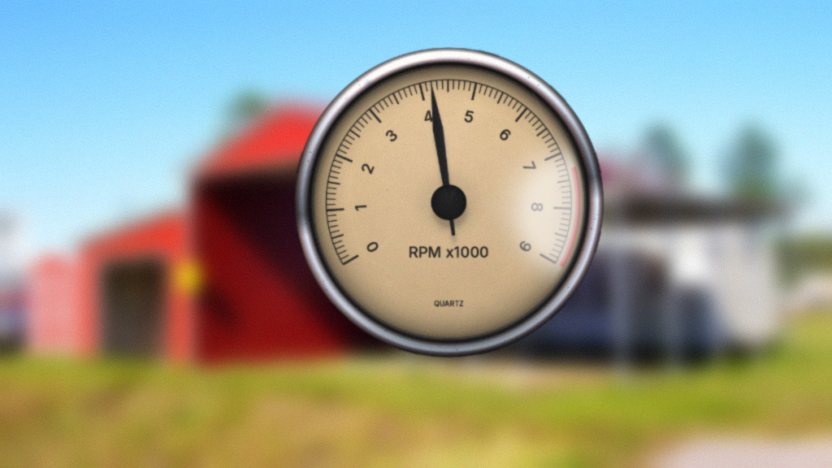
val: 4200
